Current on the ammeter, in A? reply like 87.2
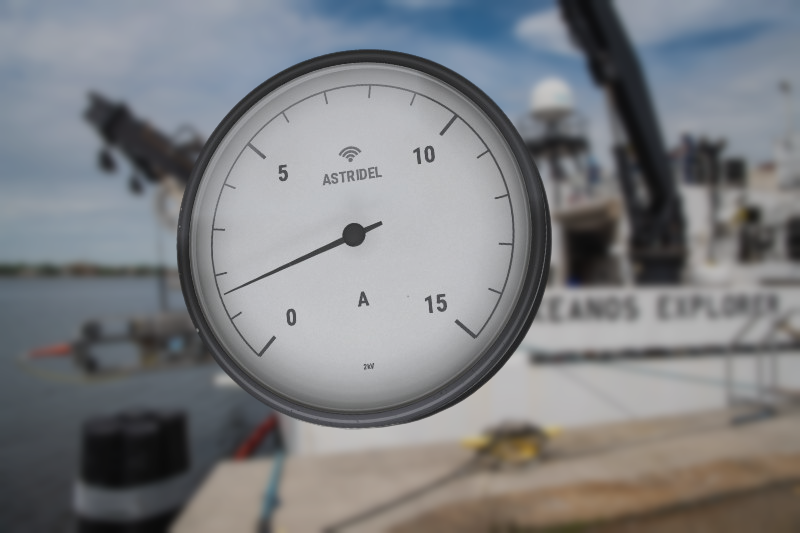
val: 1.5
